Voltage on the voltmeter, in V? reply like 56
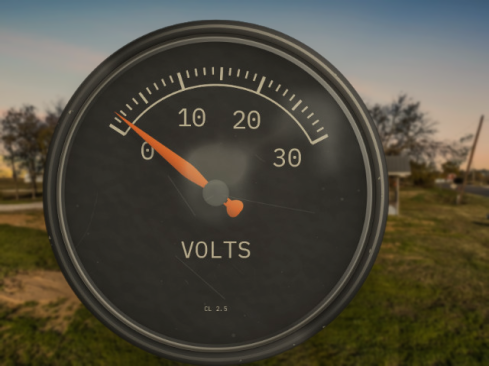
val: 1.5
